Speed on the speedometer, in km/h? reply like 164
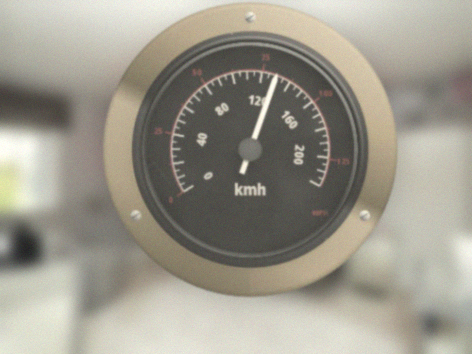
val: 130
